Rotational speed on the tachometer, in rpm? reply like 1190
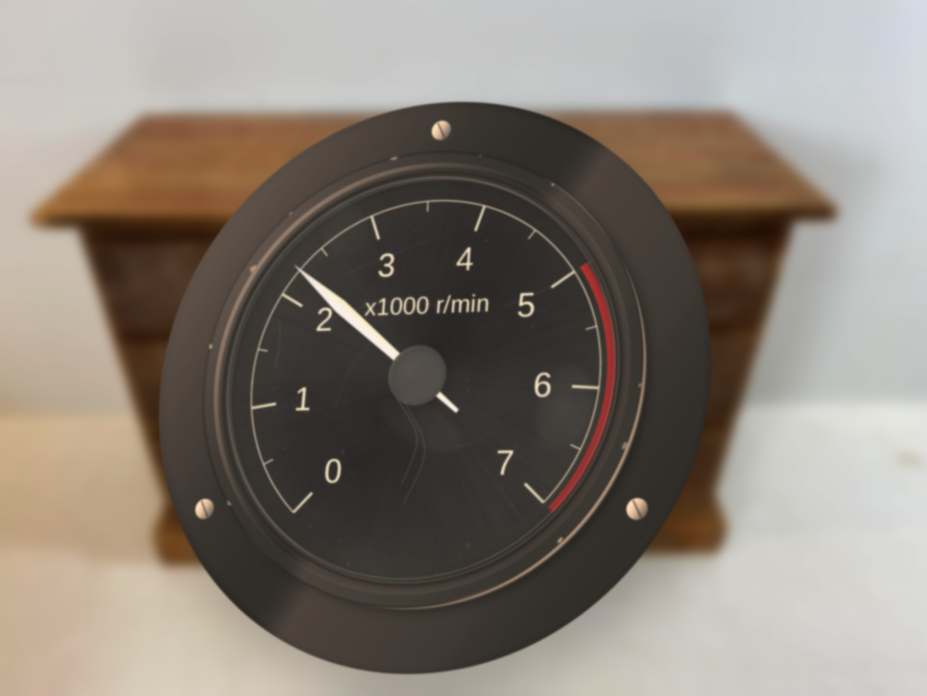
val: 2250
